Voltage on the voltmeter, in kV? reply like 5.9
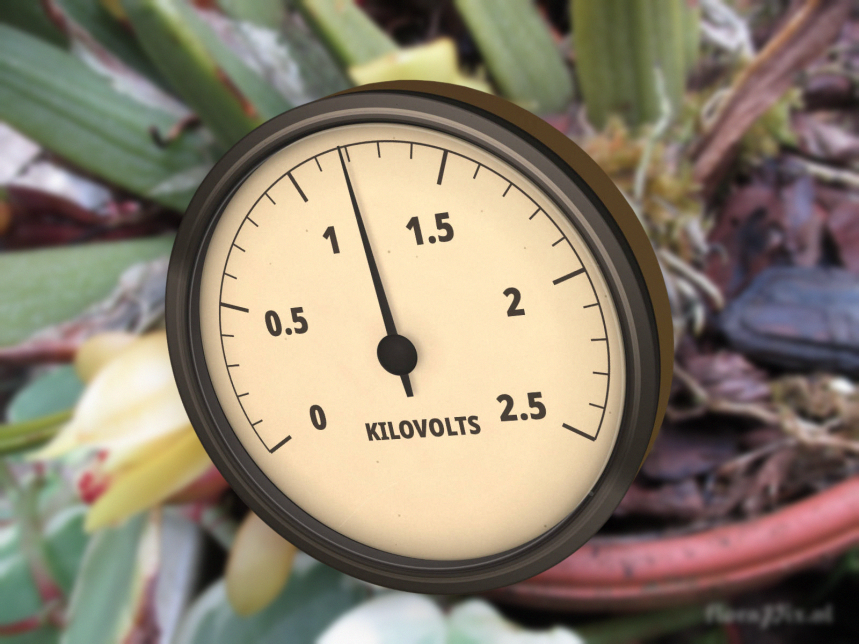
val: 1.2
